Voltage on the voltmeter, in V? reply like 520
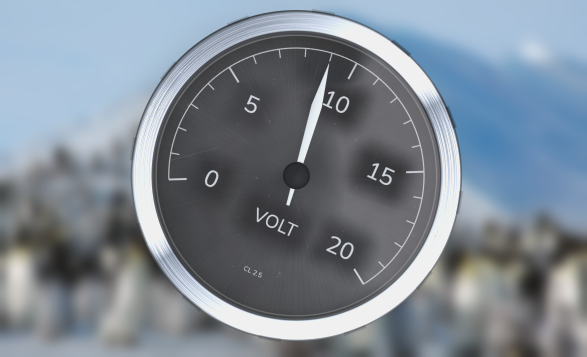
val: 9
